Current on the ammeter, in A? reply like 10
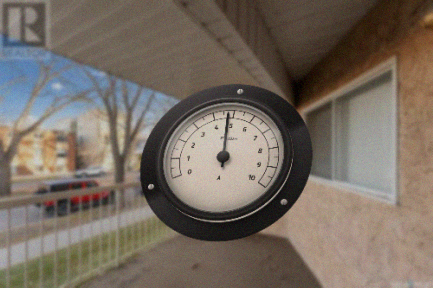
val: 4.75
